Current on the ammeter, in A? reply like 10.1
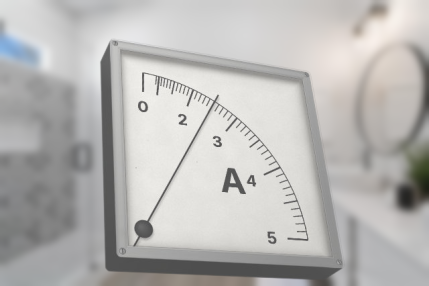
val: 2.5
